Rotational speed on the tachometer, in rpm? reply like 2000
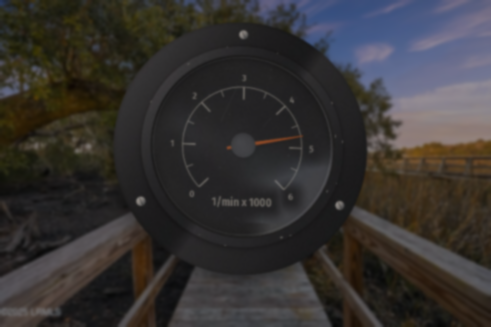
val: 4750
